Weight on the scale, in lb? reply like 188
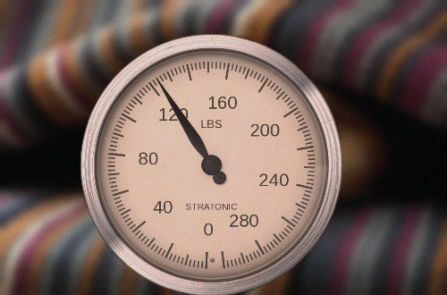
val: 124
